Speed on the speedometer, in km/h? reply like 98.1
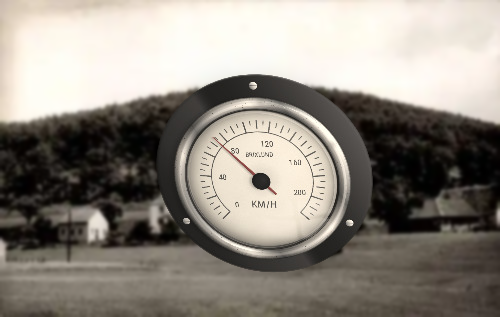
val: 75
